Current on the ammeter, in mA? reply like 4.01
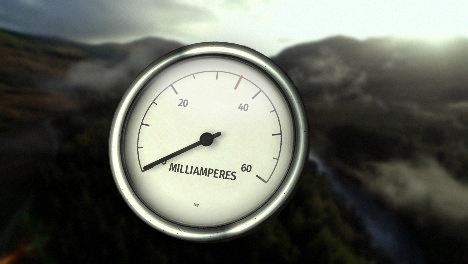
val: 0
